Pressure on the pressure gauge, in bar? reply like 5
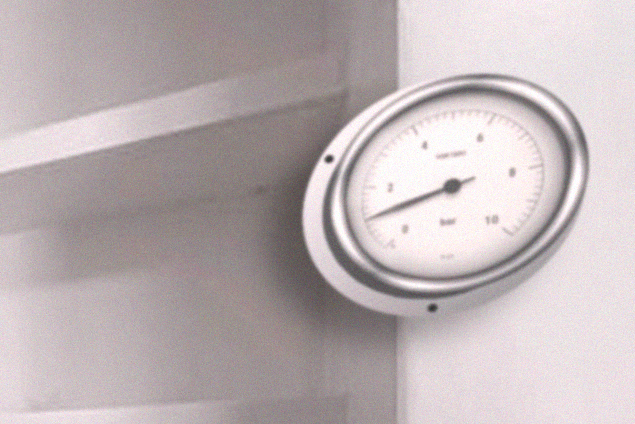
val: 1
